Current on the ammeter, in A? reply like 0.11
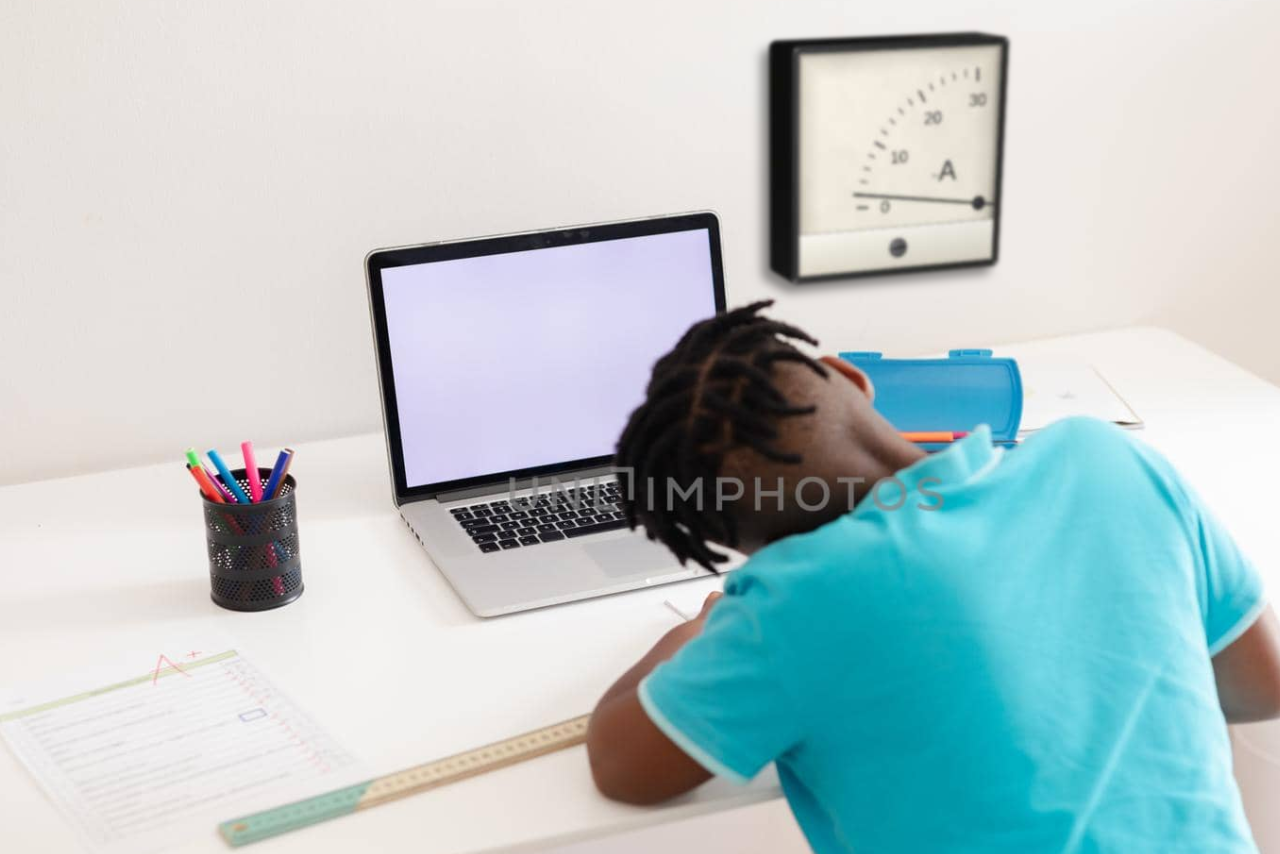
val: 2
